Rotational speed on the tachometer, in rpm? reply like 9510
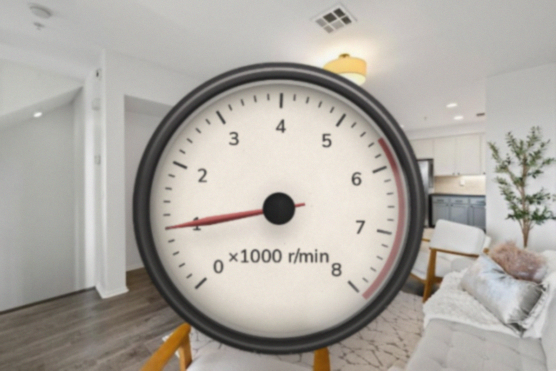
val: 1000
